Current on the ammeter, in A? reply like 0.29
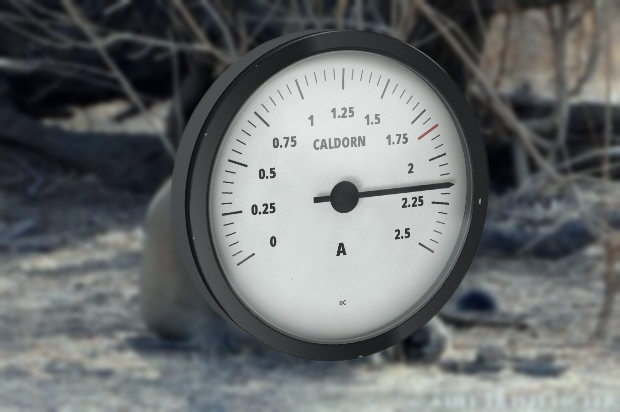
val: 2.15
